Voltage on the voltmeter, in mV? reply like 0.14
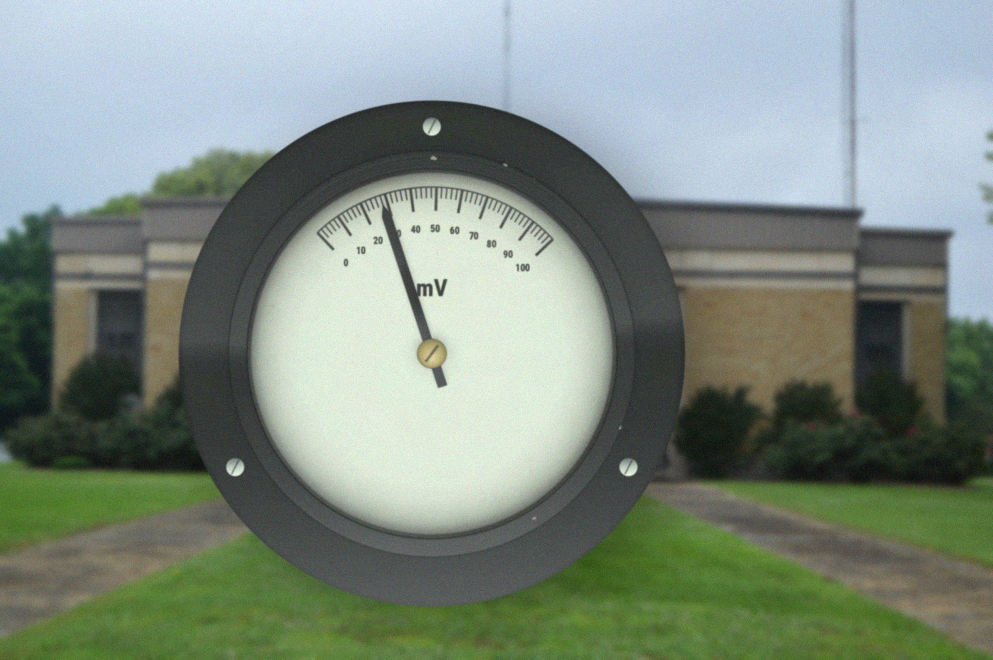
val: 28
